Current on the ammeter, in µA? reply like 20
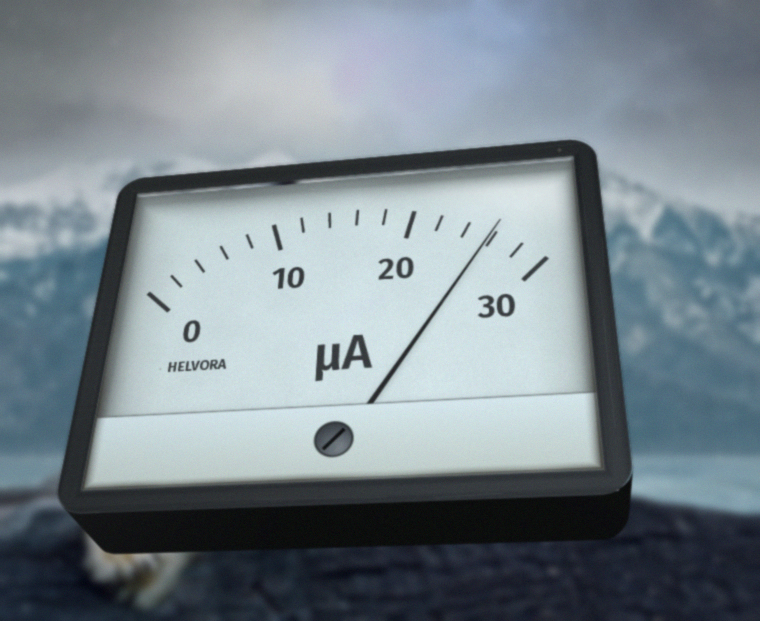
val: 26
